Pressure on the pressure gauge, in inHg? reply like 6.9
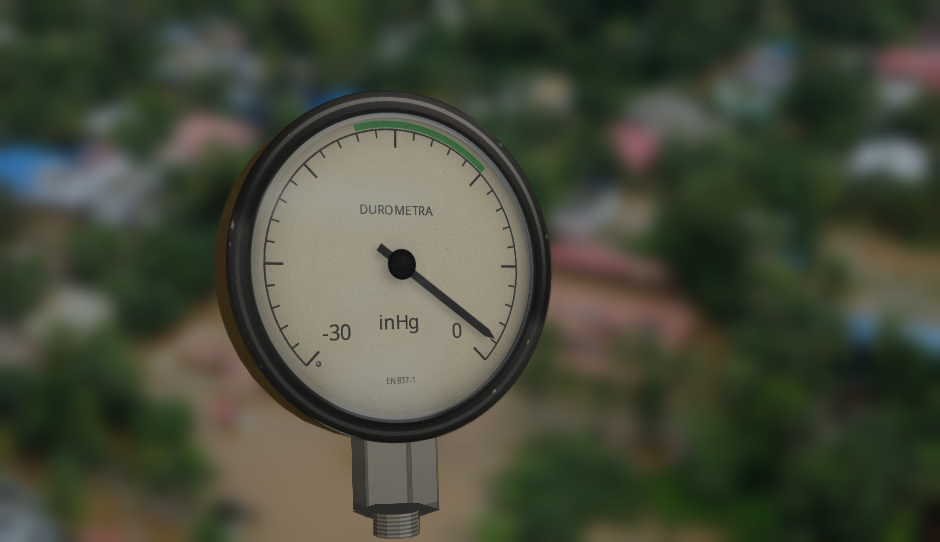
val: -1
